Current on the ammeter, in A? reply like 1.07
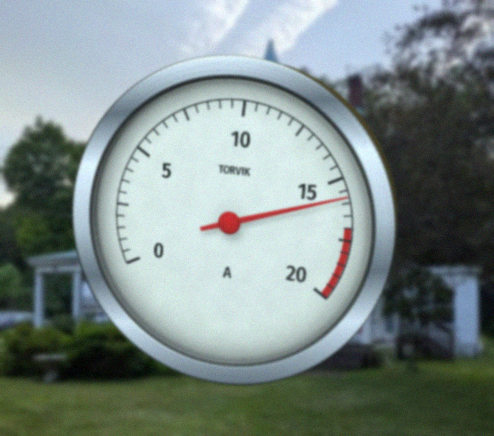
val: 15.75
